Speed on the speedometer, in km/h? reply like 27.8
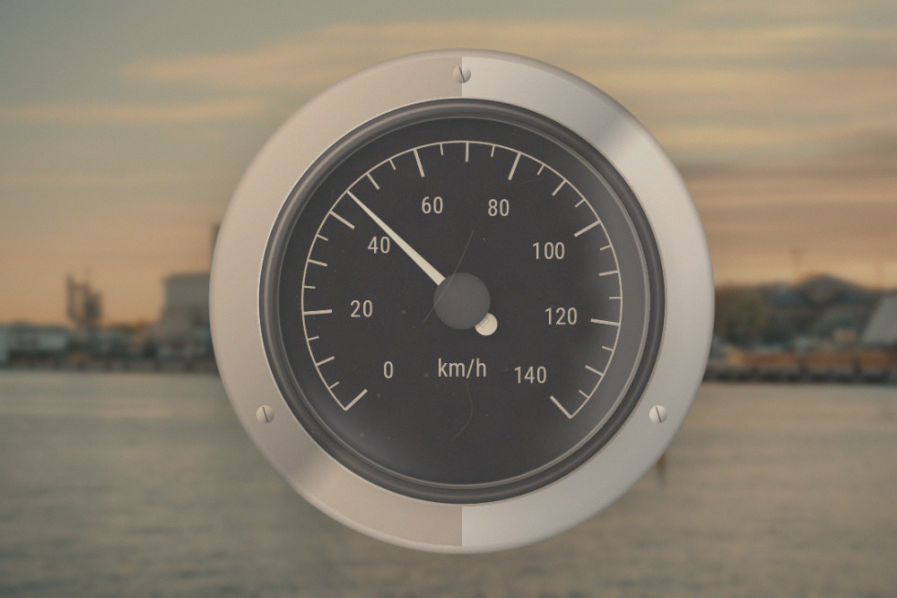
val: 45
